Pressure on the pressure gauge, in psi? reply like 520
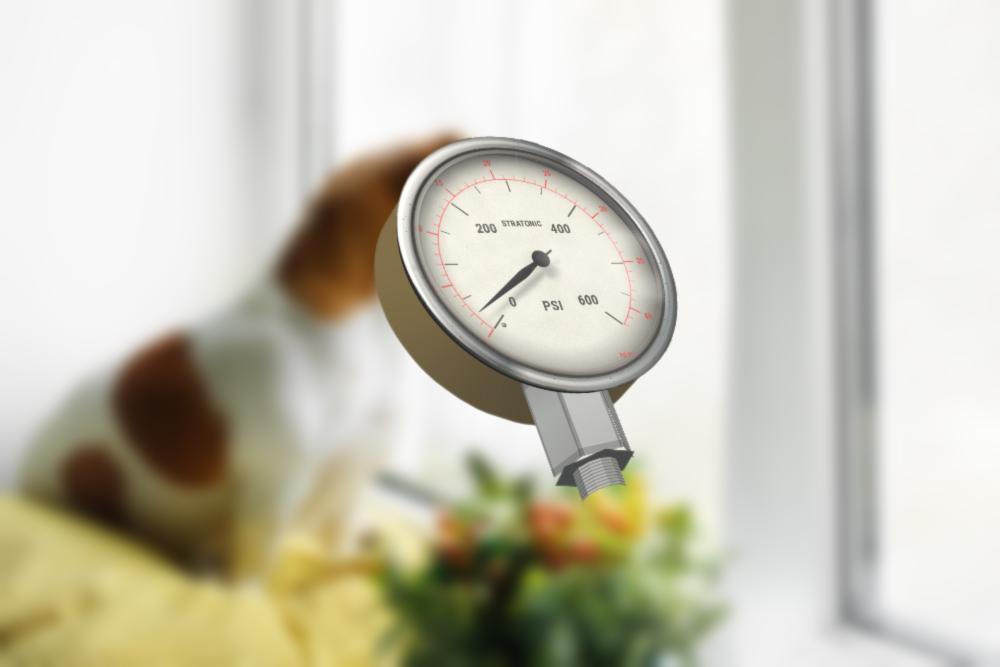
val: 25
